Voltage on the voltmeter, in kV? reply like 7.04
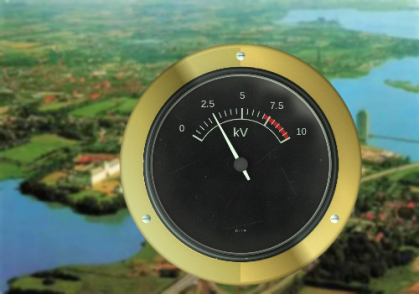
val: 2.5
